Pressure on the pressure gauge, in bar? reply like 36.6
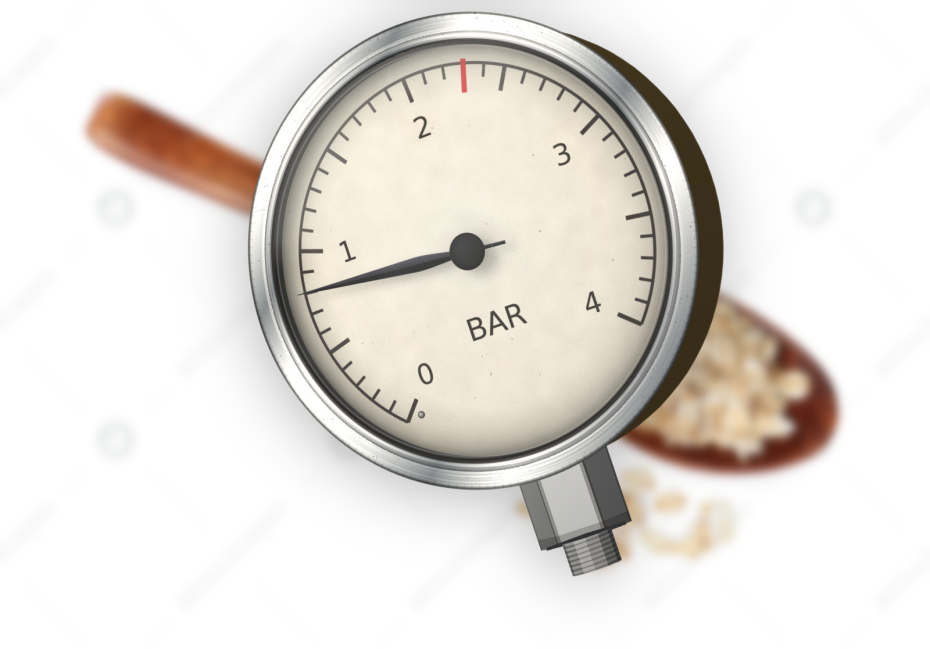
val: 0.8
